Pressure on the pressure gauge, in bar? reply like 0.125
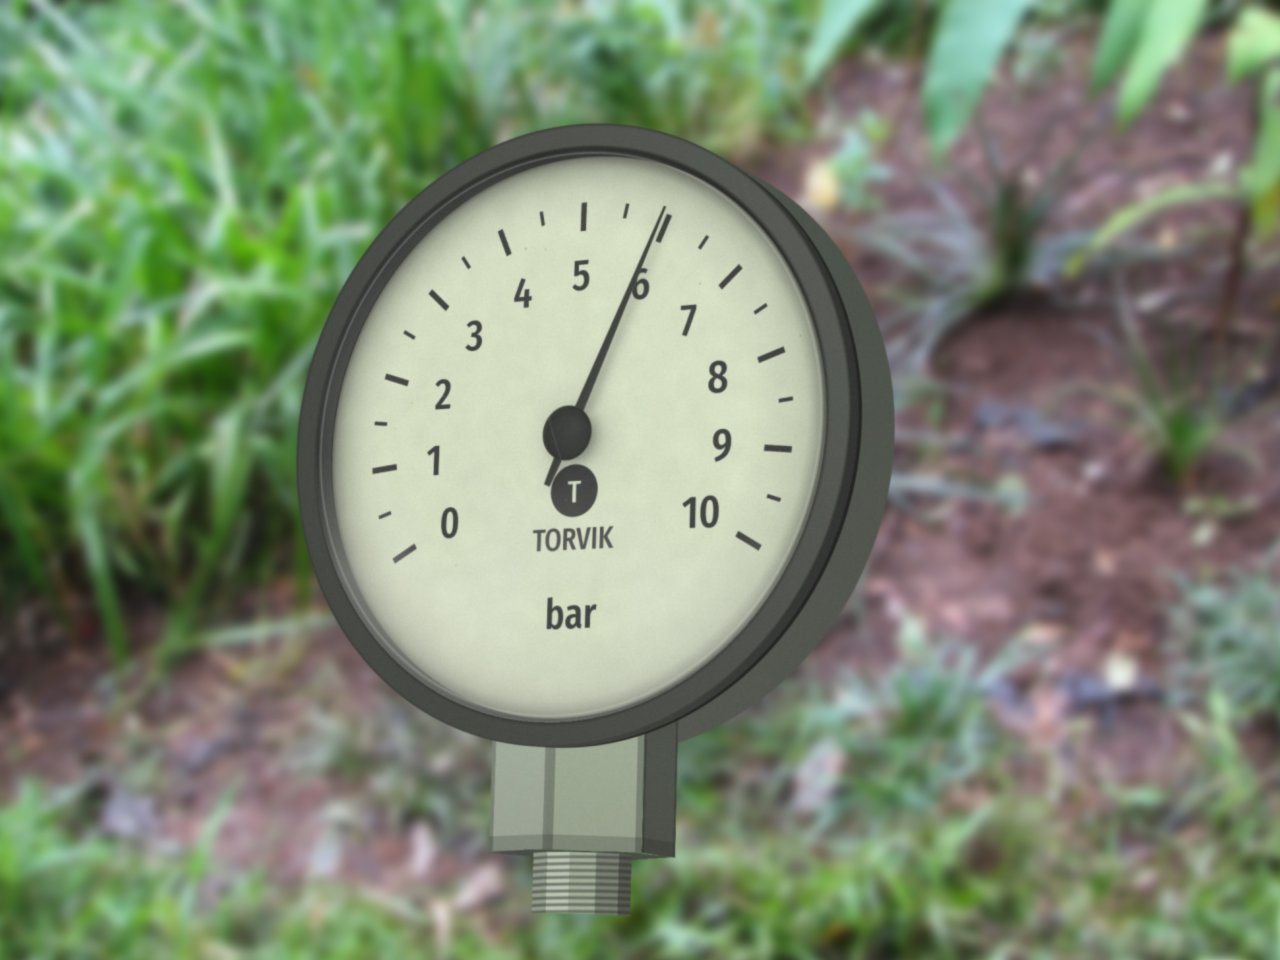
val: 6
